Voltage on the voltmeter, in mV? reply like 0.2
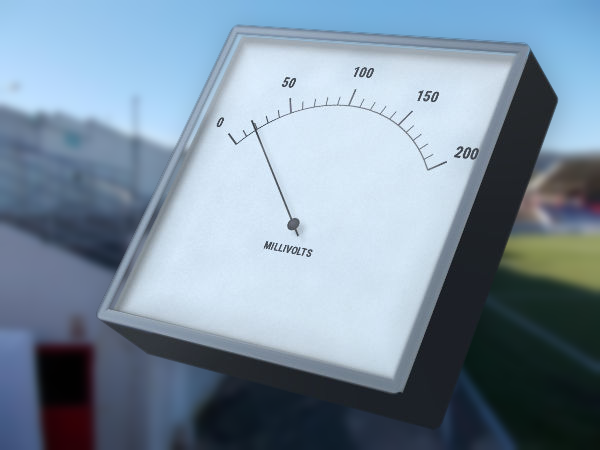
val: 20
